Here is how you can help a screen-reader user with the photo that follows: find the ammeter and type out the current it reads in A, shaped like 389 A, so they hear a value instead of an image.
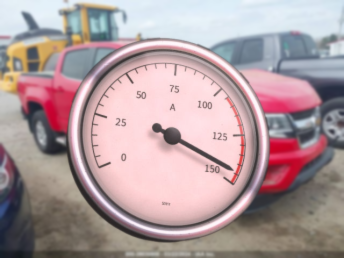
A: 145 A
